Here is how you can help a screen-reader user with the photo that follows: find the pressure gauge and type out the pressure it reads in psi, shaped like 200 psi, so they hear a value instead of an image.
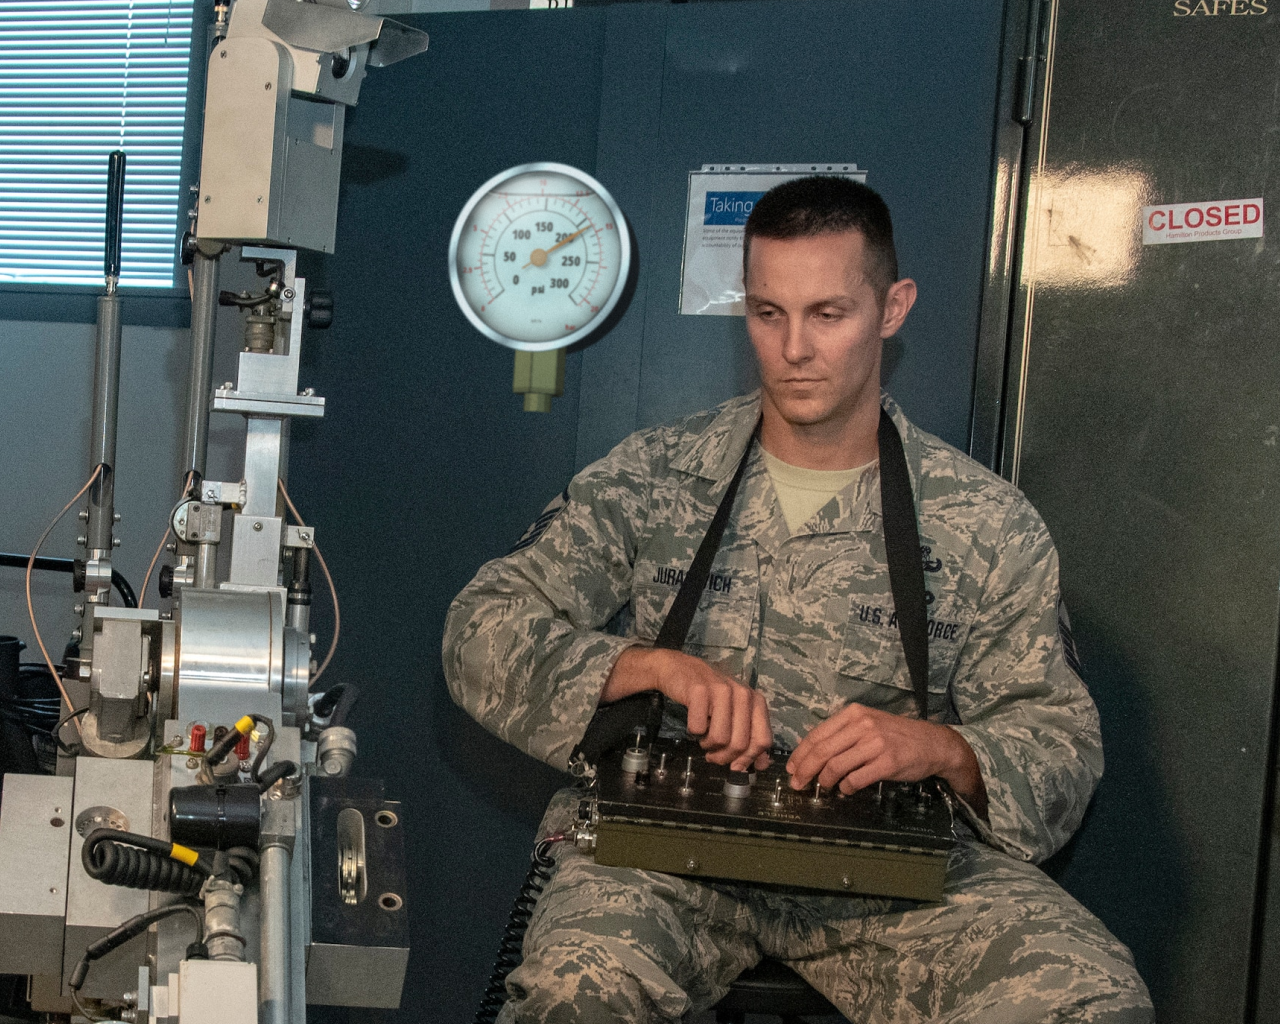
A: 210 psi
